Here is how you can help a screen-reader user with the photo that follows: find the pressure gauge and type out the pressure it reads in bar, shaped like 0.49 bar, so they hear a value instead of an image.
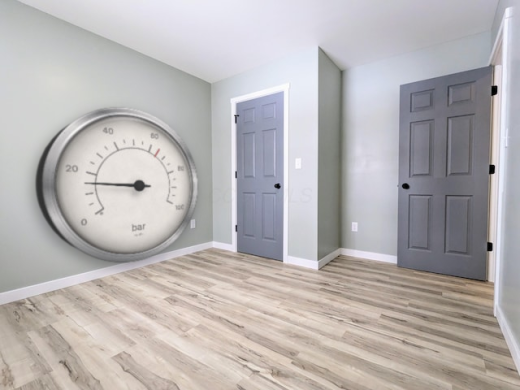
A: 15 bar
